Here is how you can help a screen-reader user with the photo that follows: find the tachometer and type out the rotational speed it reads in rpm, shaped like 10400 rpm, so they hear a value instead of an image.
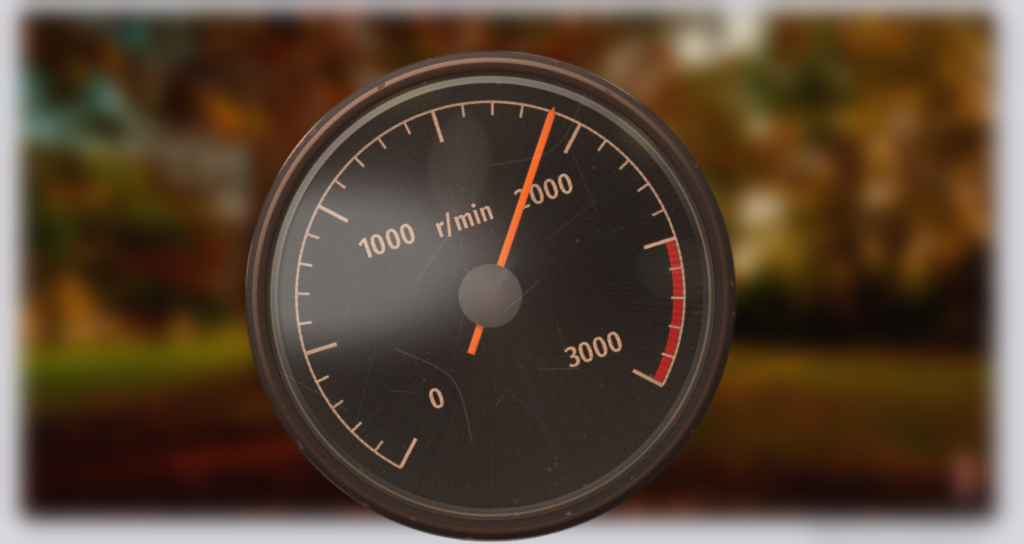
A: 1900 rpm
